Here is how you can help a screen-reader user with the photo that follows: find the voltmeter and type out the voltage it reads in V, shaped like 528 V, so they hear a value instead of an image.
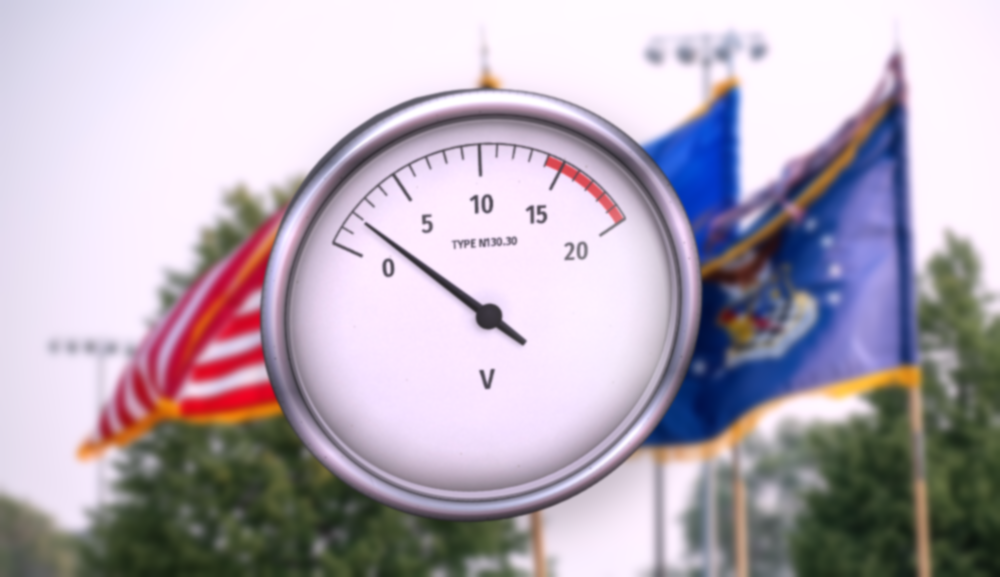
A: 2 V
